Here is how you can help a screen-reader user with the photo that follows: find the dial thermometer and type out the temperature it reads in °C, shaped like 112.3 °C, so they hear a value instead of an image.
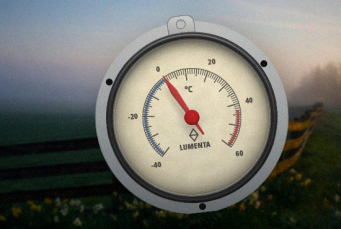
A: 0 °C
